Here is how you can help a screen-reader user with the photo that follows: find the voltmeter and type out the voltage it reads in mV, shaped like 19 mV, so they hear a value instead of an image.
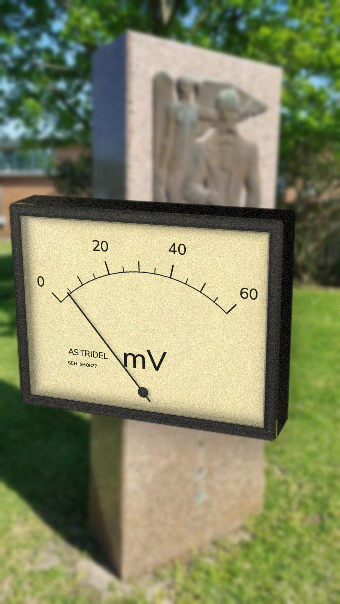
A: 5 mV
